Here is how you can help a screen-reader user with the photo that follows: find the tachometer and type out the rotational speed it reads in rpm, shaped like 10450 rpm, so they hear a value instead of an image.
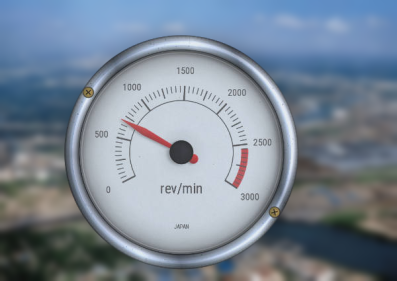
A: 700 rpm
